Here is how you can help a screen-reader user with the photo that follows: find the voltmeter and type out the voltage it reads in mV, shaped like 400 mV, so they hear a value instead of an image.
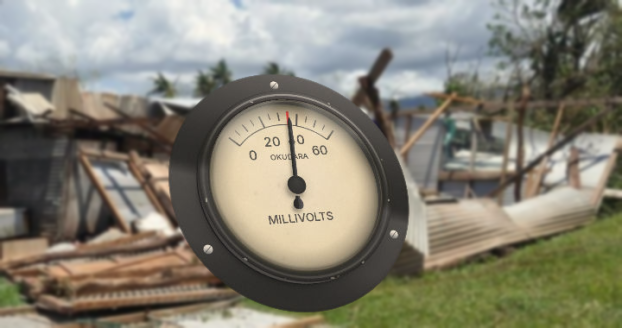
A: 35 mV
